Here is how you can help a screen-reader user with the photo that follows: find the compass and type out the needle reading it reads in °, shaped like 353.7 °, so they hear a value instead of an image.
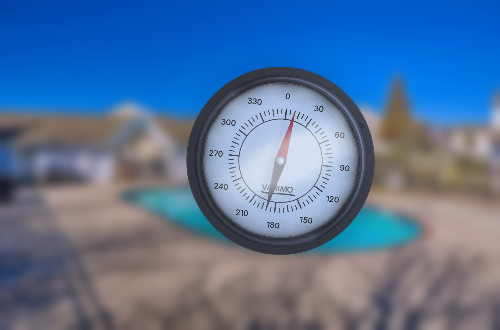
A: 10 °
